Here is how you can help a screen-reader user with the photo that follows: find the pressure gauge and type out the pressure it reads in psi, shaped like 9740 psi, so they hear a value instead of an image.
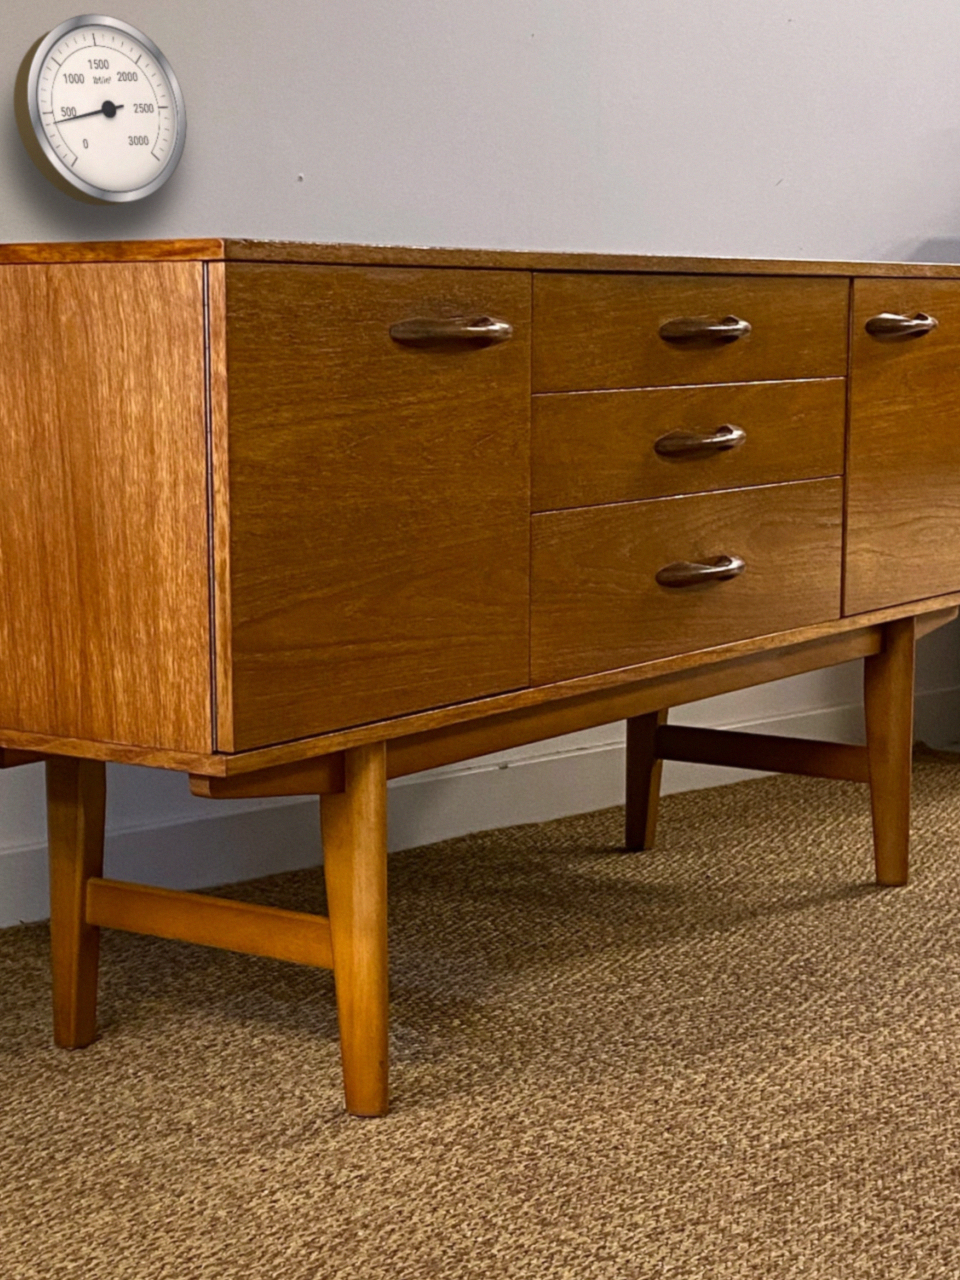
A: 400 psi
